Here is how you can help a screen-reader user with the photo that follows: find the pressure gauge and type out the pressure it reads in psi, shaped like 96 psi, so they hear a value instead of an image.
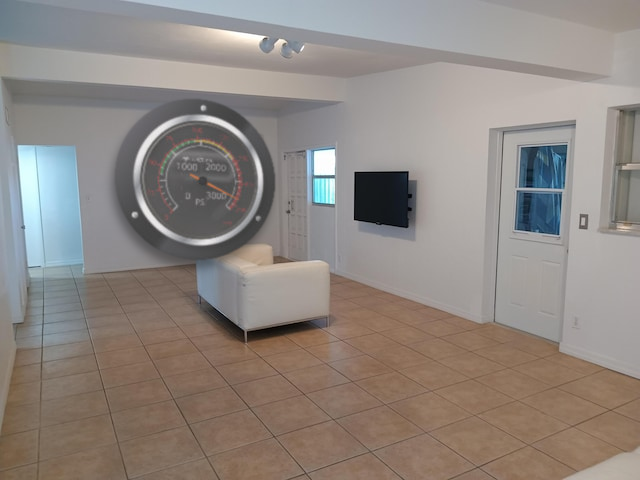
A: 2800 psi
